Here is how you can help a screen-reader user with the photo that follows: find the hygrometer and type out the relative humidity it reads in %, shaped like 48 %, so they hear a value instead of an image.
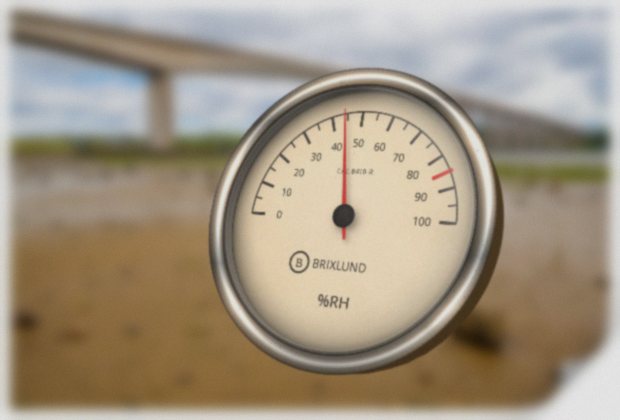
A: 45 %
